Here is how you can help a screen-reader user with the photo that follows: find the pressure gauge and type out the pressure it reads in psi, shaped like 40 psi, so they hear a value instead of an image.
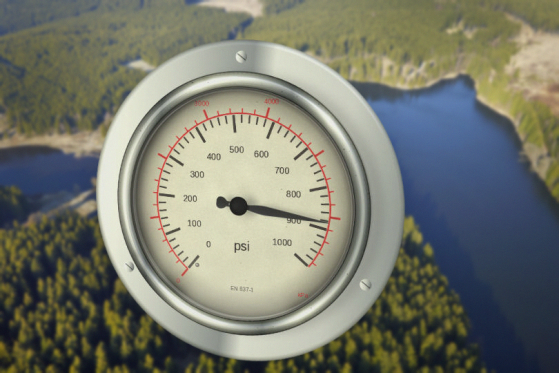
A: 880 psi
